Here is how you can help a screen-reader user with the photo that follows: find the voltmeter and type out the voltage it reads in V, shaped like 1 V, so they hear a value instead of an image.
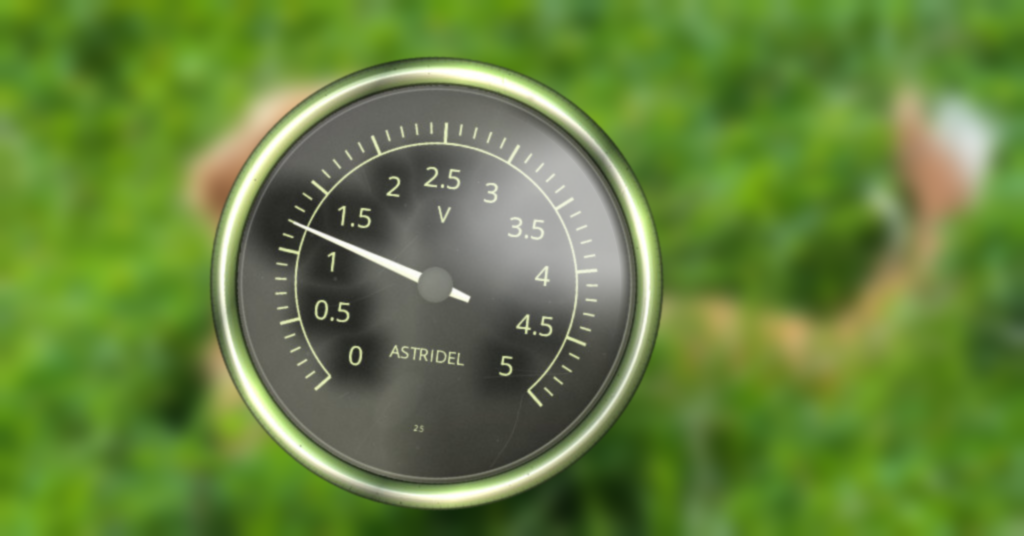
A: 1.2 V
